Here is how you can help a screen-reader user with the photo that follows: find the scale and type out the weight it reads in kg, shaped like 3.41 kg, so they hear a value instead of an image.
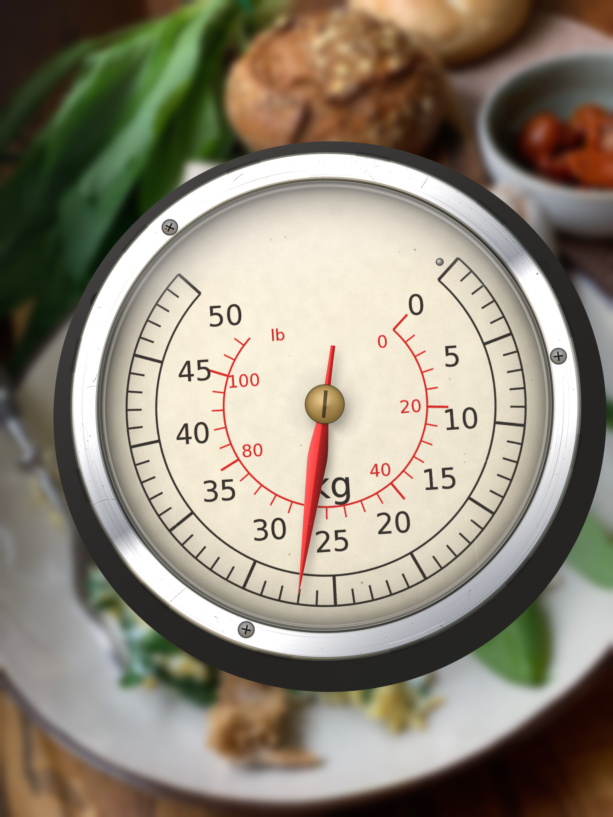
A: 27 kg
